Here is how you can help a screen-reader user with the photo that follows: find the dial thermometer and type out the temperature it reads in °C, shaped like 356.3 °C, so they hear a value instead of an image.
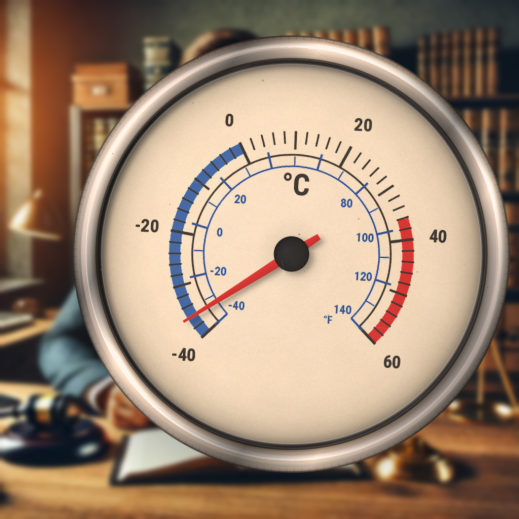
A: -36 °C
